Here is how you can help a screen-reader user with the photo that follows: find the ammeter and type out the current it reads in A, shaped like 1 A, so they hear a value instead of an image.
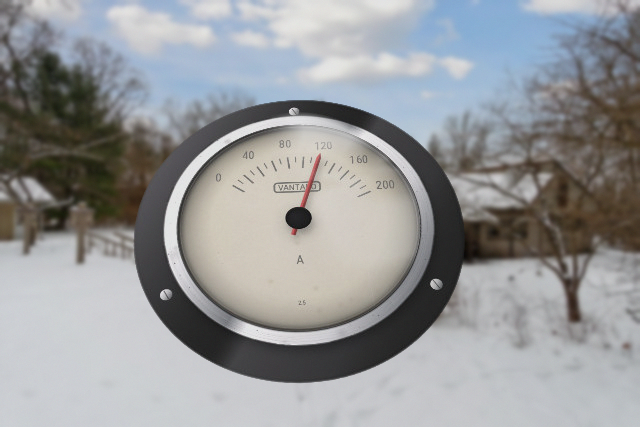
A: 120 A
